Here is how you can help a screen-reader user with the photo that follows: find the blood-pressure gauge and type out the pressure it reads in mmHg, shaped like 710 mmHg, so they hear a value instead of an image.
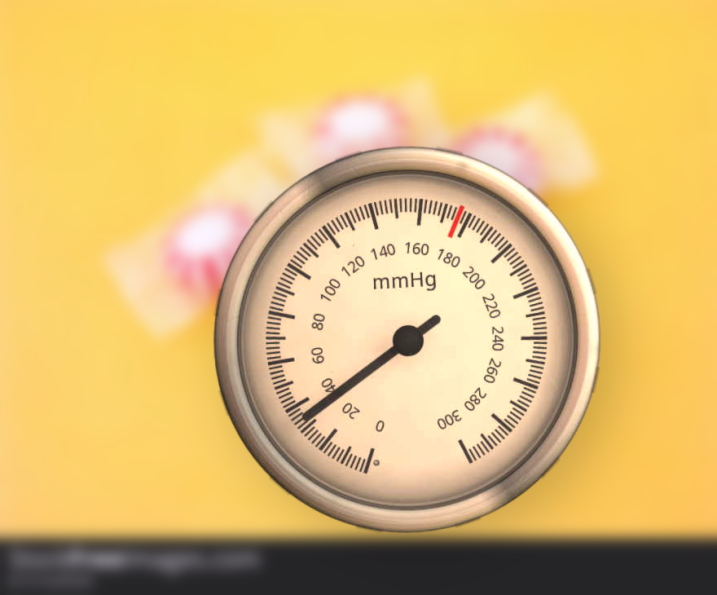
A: 34 mmHg
